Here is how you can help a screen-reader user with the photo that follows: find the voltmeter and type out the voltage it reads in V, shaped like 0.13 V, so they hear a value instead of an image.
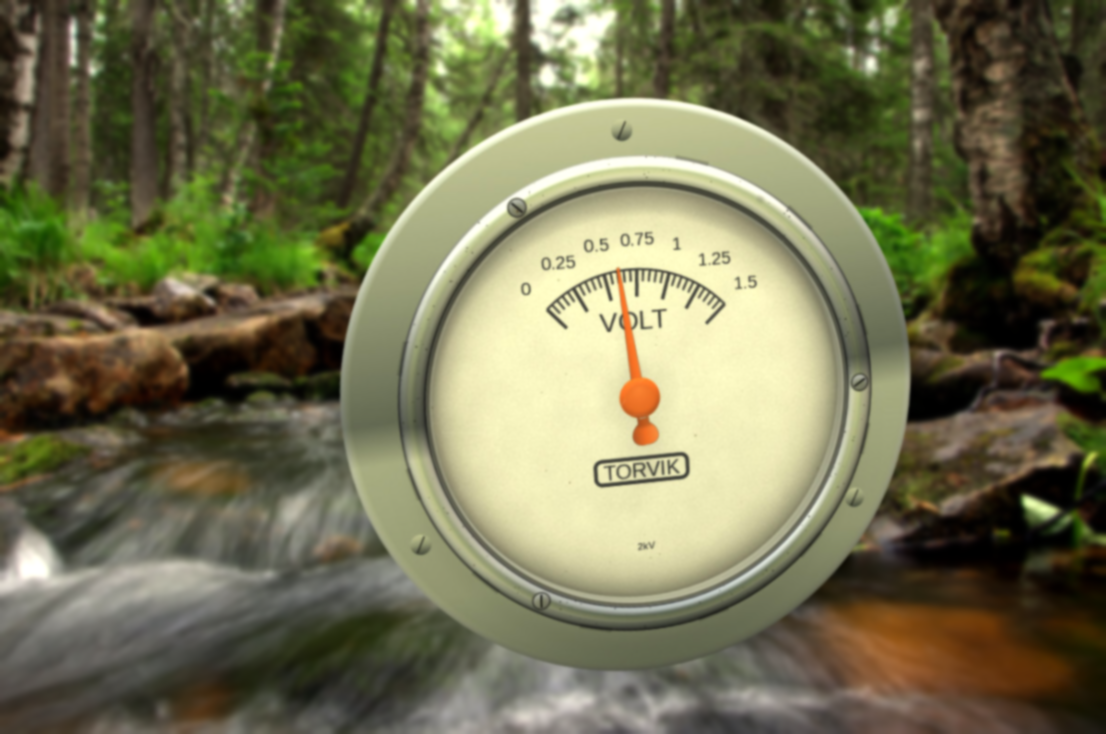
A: 0.6 V
